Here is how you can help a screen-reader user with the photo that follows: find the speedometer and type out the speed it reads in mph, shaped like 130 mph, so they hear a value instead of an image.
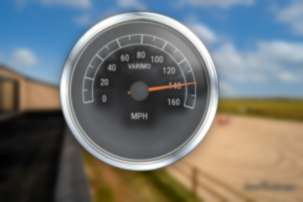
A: 140 mph
